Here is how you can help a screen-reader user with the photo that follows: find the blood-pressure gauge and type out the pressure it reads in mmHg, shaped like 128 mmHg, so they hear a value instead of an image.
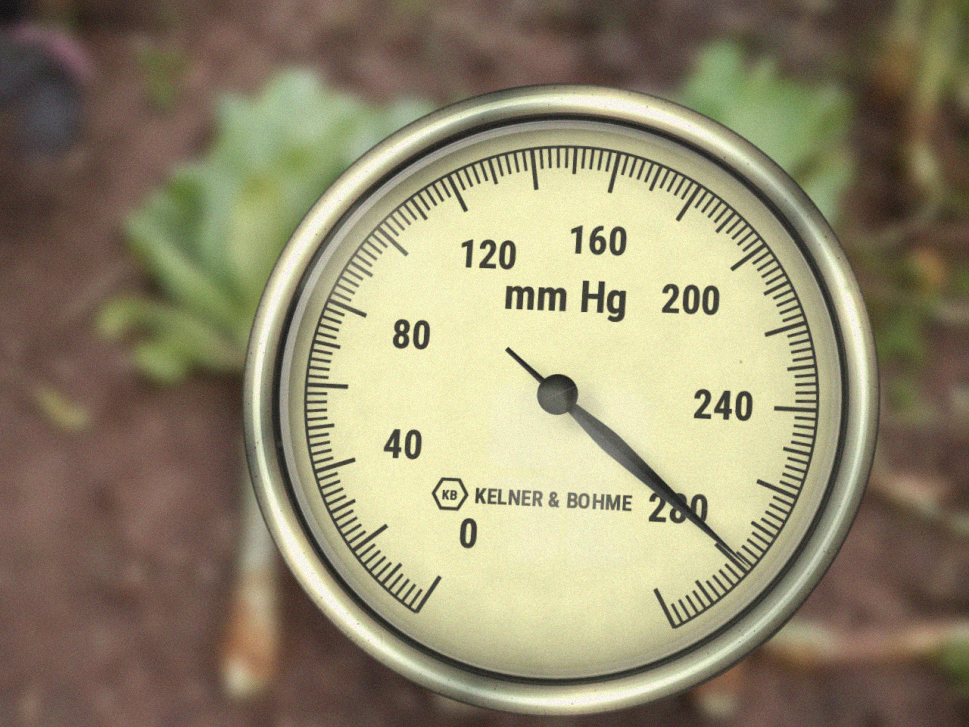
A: 279 mmHg
